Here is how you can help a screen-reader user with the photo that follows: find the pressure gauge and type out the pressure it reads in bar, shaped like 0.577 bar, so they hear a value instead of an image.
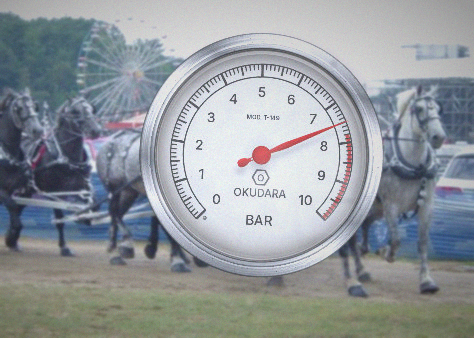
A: 7.5 bar
